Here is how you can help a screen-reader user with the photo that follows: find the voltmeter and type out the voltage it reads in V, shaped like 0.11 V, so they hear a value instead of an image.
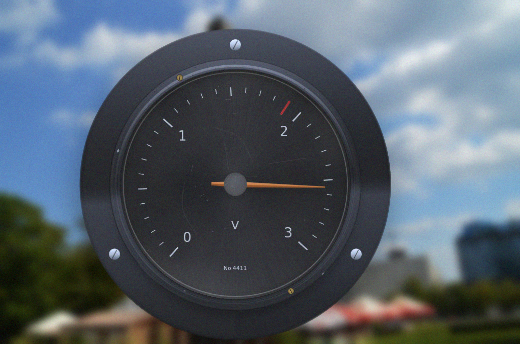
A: 2.55 V
